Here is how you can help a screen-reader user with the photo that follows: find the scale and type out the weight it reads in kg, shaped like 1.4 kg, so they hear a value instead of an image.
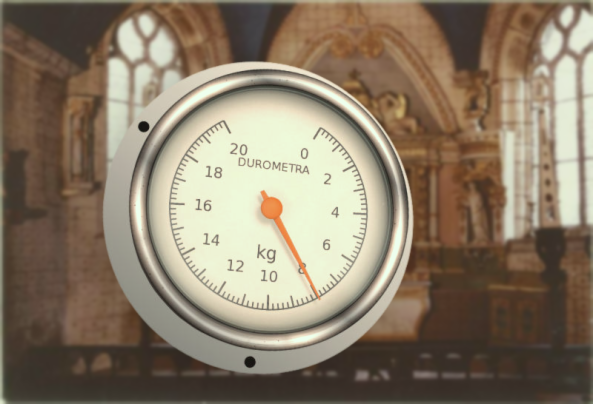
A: 8 kg
